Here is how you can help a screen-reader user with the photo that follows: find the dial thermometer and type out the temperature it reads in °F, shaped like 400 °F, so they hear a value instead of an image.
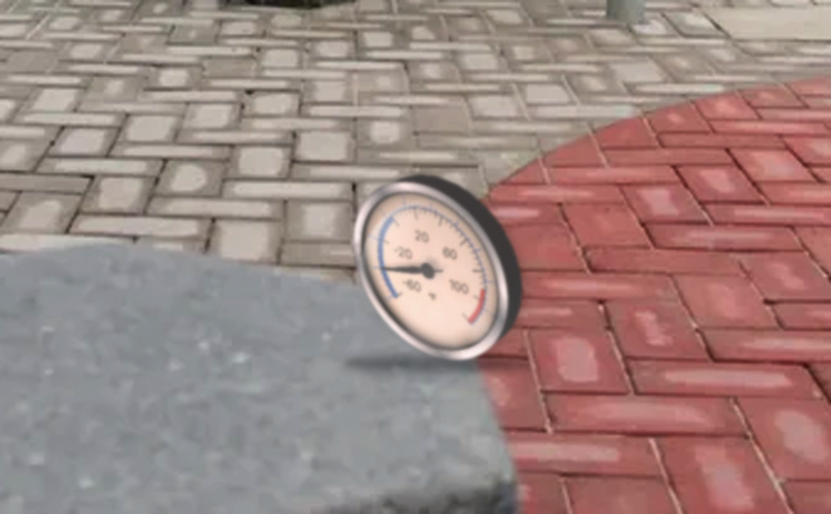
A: -40 °F
